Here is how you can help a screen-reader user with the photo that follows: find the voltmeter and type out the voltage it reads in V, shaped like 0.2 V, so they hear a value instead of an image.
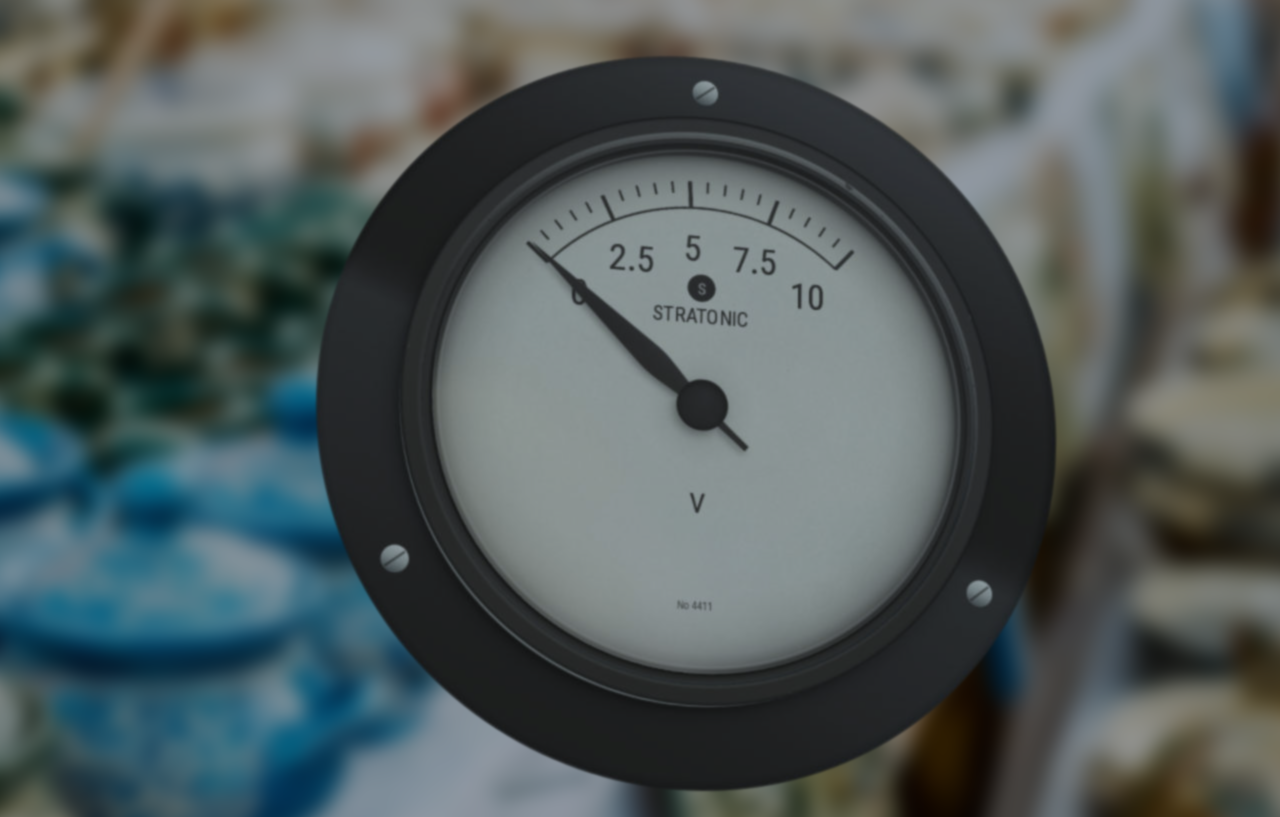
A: 0 V
